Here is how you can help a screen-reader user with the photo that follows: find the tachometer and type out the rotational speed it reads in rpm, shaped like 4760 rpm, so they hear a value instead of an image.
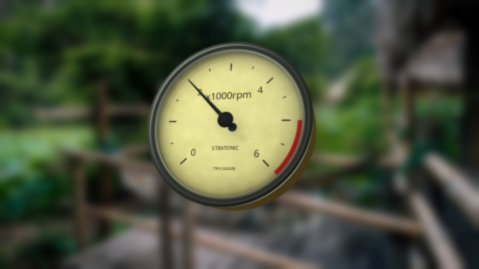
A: 2000 rpm
